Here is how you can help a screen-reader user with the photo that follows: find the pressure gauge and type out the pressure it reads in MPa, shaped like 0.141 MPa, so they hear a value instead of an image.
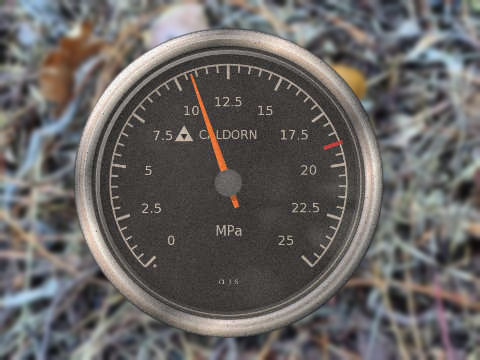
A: 10.75 MPa
